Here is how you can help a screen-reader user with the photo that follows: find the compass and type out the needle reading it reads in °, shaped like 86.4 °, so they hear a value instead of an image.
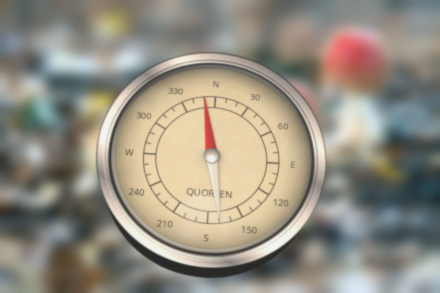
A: 350 °
